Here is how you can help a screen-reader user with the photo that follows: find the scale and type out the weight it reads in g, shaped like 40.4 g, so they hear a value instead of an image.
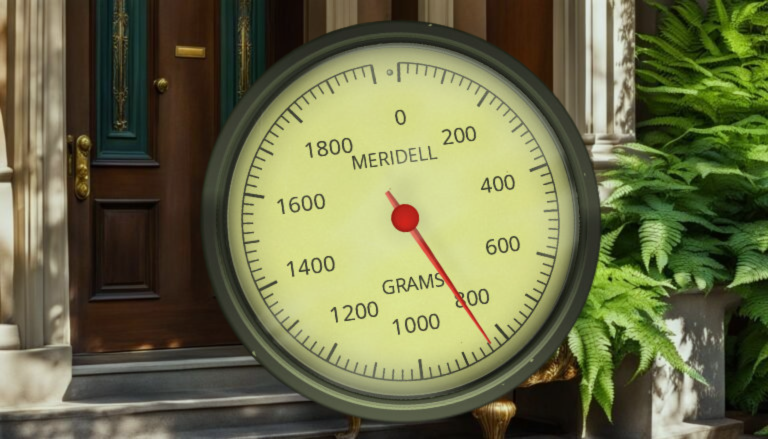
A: 840 g
